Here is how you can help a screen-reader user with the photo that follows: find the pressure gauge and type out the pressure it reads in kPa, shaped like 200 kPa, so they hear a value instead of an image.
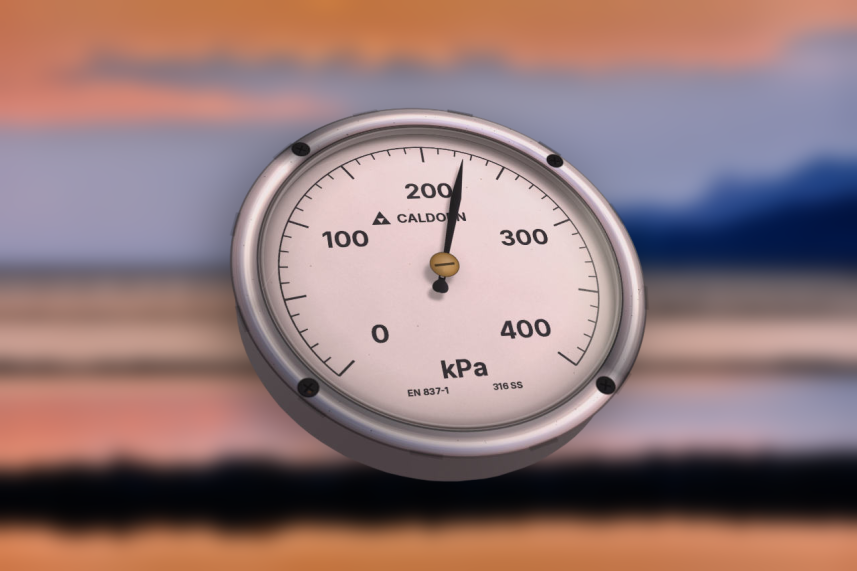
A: 225 kPa
